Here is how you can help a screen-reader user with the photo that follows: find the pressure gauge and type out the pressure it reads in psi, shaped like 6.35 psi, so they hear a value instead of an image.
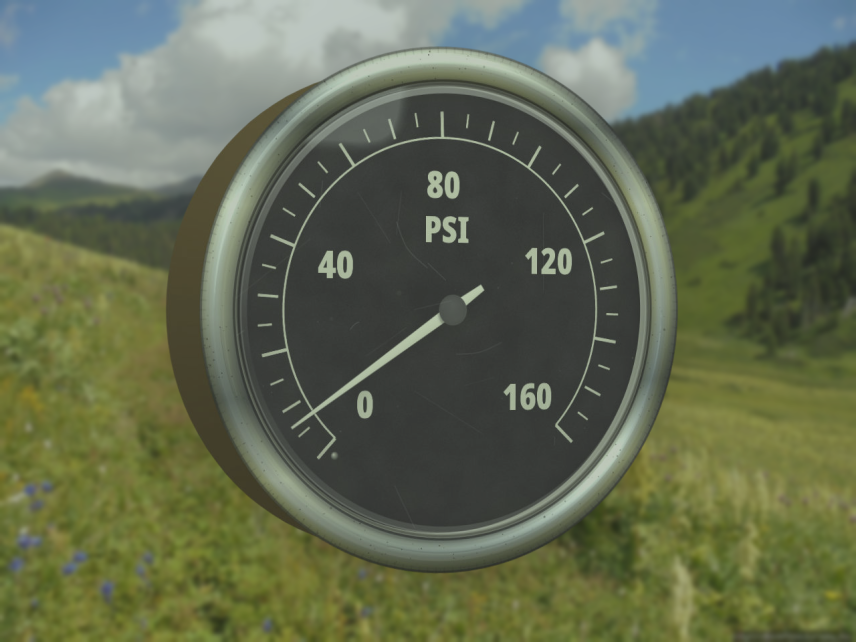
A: 7.5 psi
